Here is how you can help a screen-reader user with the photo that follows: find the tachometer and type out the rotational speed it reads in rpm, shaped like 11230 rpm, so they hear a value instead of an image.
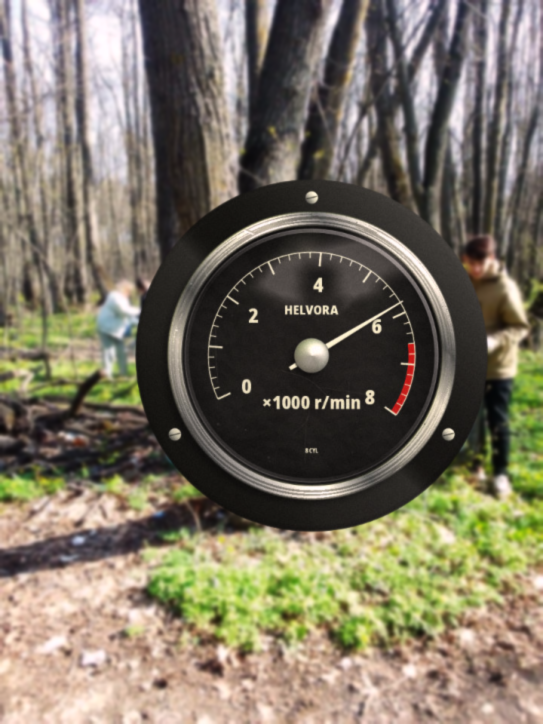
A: 5800 rpm
